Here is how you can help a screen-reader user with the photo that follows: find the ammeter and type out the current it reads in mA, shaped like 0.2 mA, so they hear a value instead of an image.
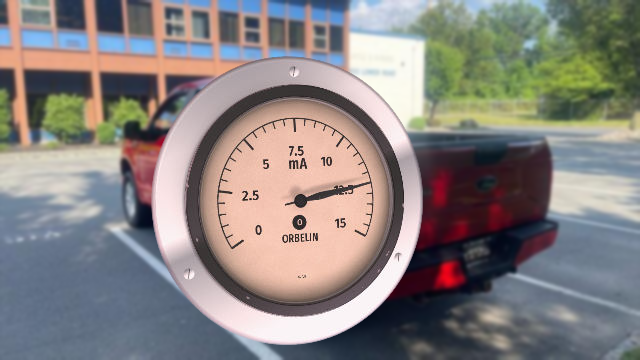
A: 12.5 mA
